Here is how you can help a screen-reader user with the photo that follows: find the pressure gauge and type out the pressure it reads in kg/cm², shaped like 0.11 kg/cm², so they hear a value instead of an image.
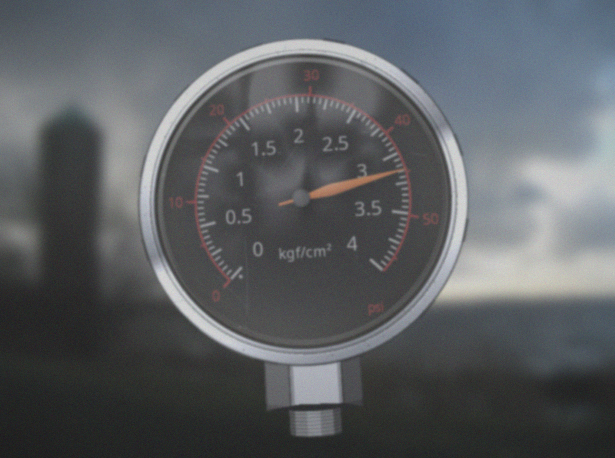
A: 3.15 kg/cm²
